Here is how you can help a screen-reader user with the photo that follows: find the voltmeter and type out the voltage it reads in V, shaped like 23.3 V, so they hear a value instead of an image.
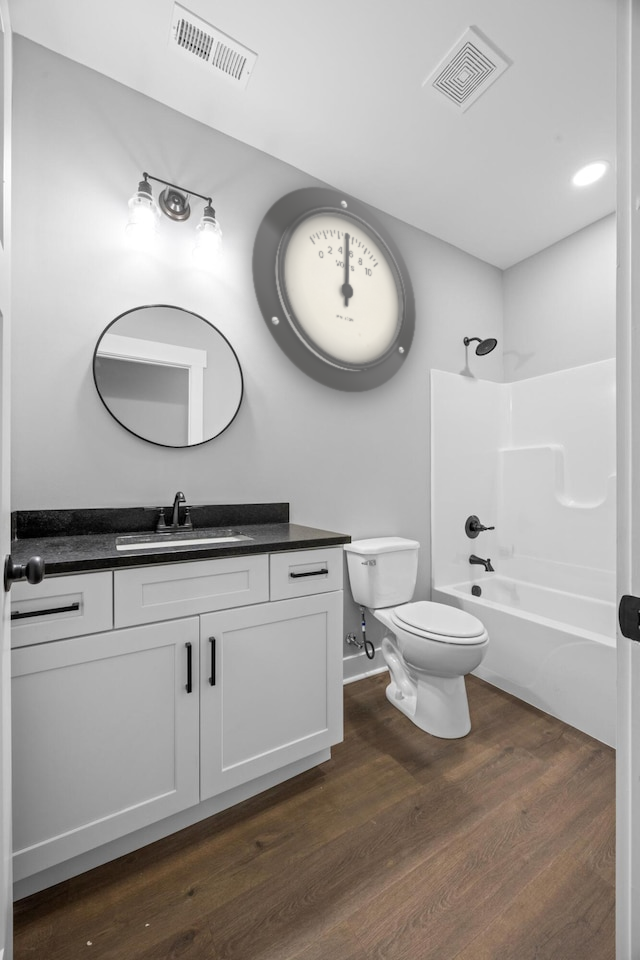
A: 5 V
